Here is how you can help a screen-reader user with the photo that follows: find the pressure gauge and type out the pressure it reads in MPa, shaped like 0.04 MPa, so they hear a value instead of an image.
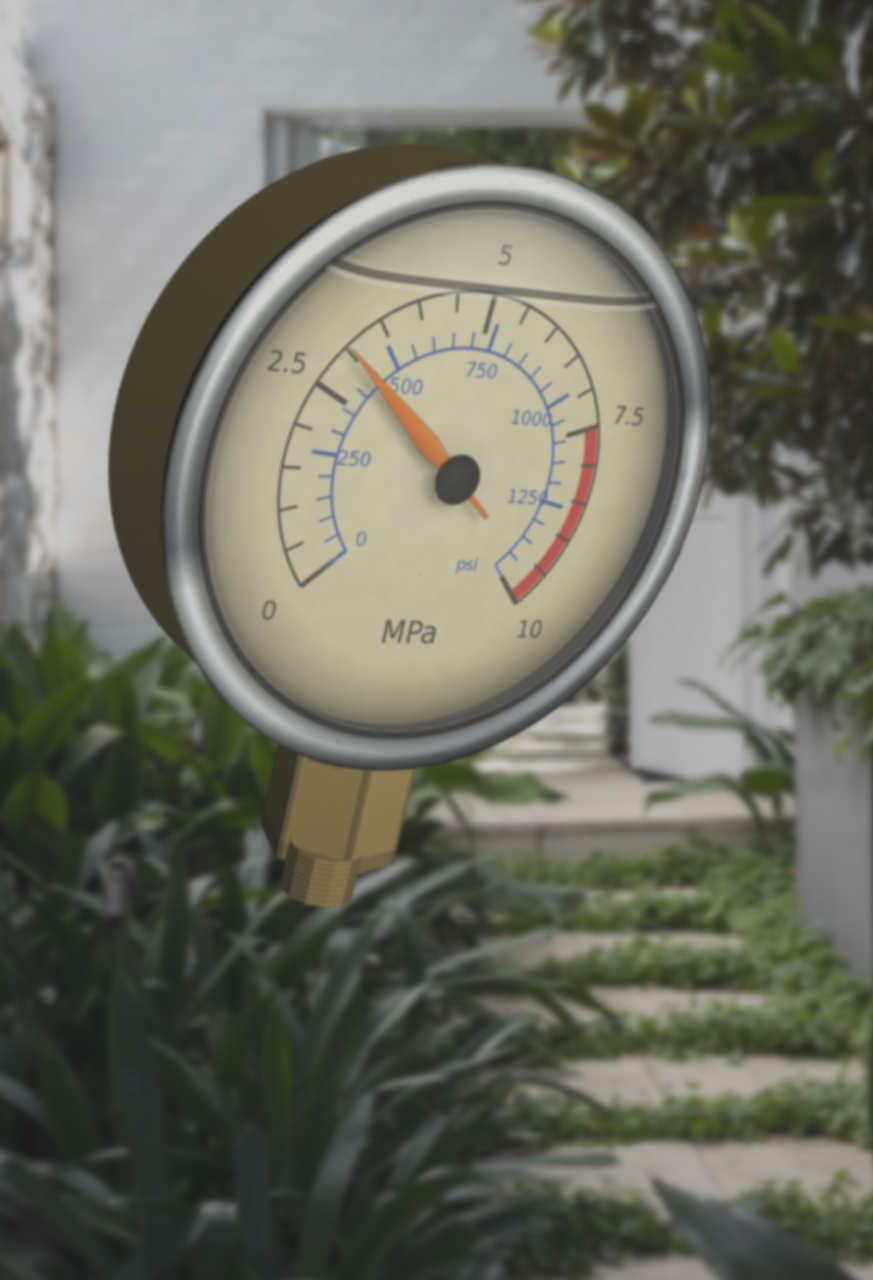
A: 3 MPa
